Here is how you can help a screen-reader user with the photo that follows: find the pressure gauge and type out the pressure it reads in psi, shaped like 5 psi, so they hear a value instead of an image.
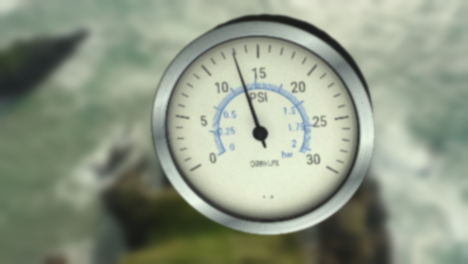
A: 13 psi
